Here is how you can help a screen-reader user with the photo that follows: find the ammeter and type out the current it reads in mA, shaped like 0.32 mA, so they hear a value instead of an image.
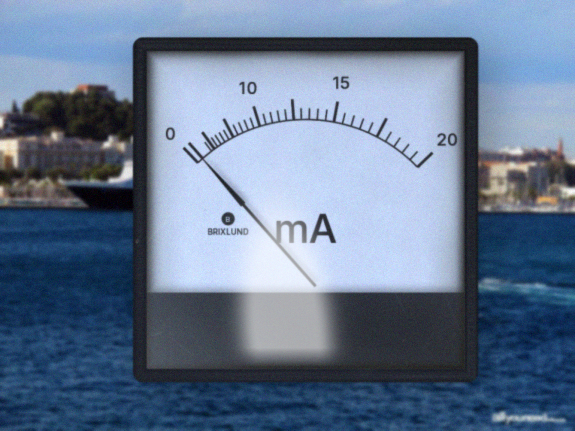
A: 2.5 mA
